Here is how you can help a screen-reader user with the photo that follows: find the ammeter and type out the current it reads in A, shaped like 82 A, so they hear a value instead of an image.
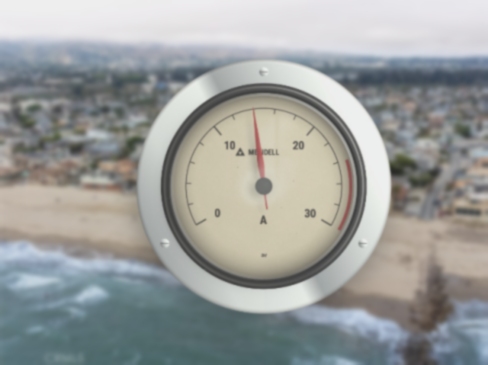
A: 14 A
